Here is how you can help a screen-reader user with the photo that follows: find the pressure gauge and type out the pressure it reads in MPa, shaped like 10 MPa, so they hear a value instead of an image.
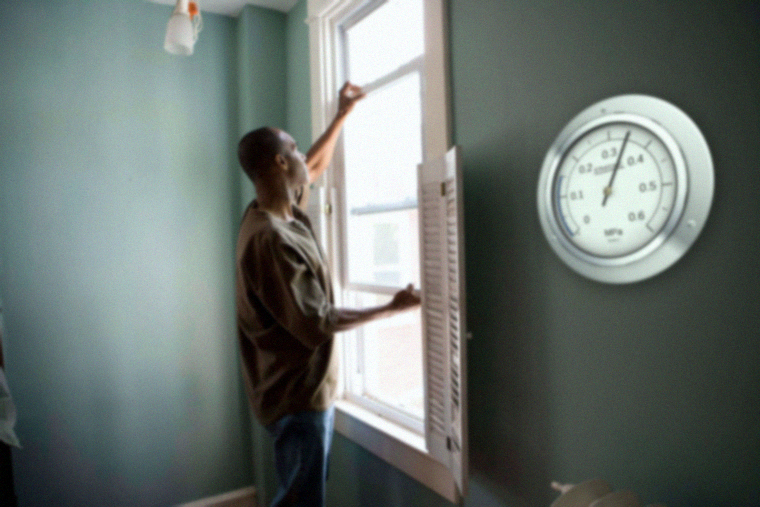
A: 0.35 MPa
